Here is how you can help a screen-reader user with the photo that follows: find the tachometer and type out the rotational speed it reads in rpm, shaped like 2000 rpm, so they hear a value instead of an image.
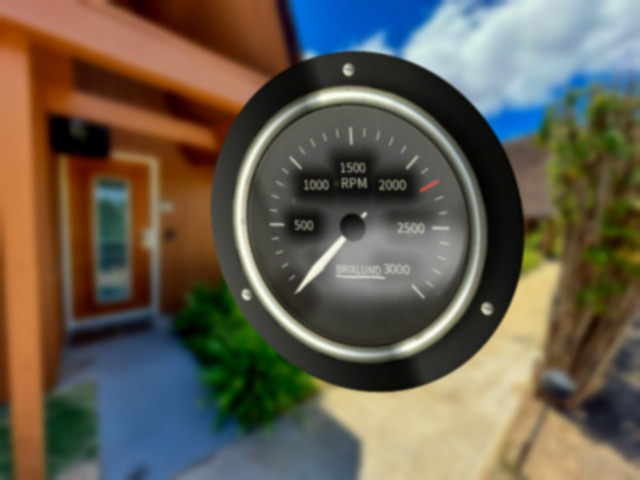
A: 0 rpm
